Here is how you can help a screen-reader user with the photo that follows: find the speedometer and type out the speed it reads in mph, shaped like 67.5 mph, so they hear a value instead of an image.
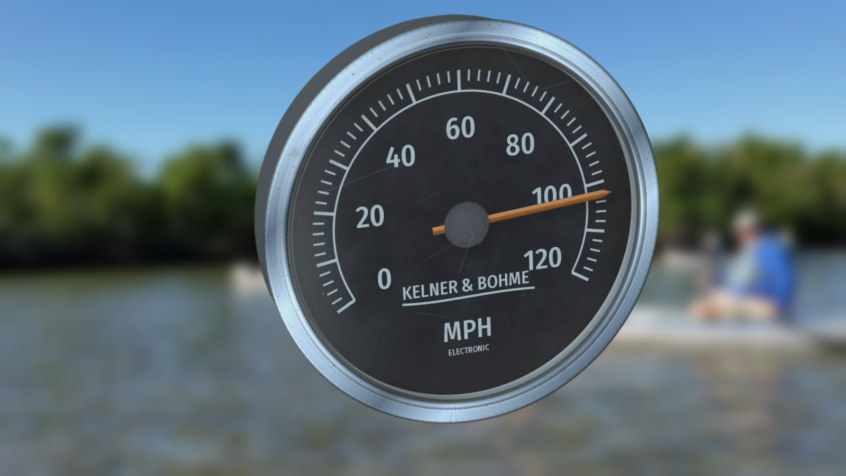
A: 102 mph
